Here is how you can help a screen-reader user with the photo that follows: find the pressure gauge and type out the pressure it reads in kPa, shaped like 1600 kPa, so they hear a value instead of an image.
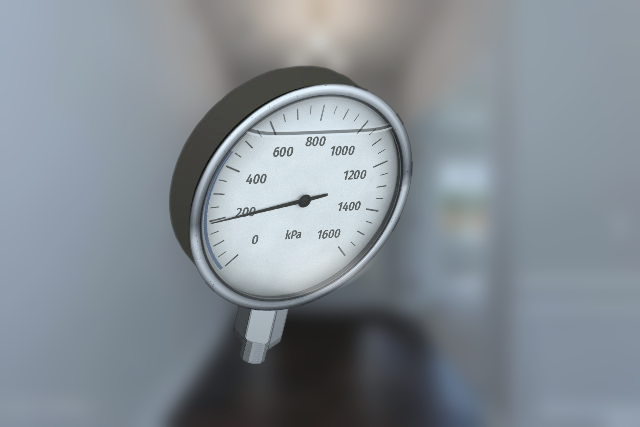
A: 200 kPa
